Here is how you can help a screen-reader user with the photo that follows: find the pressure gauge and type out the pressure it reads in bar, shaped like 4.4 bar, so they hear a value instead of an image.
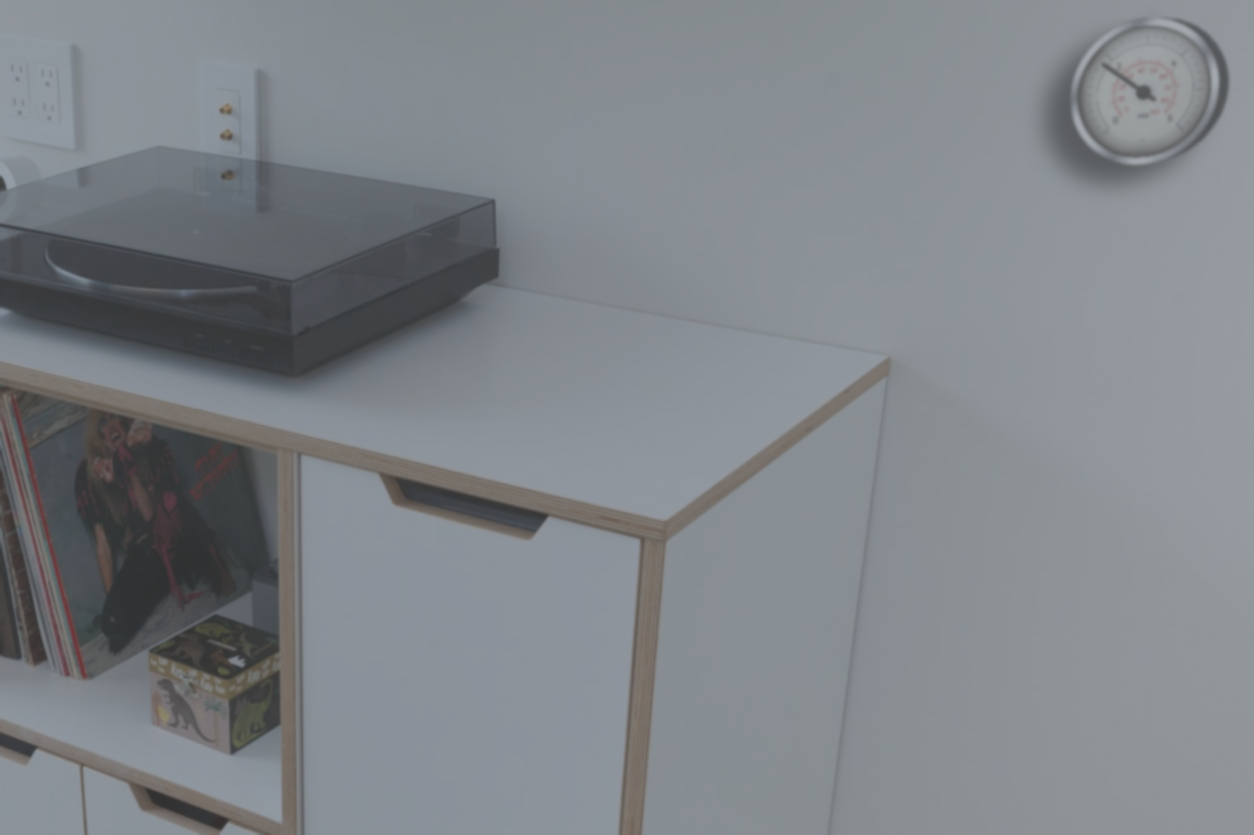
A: 1.8 bar
